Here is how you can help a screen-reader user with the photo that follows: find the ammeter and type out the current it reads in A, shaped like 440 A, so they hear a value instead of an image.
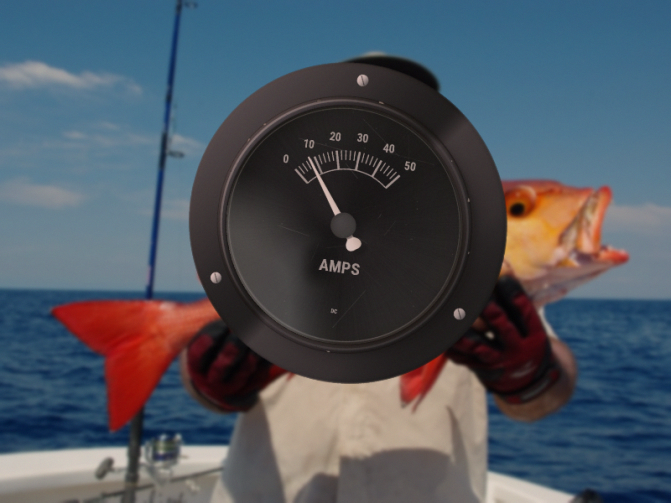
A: 8 A
